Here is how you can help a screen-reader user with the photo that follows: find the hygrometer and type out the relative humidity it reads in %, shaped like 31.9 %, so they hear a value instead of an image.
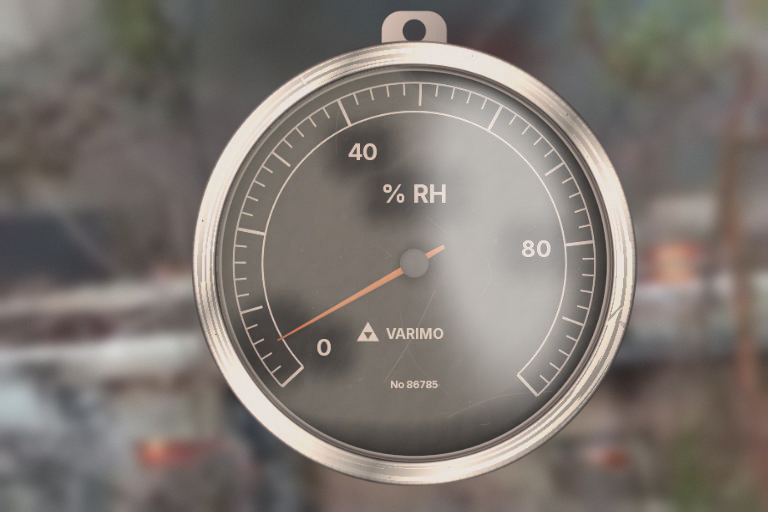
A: 5 %
